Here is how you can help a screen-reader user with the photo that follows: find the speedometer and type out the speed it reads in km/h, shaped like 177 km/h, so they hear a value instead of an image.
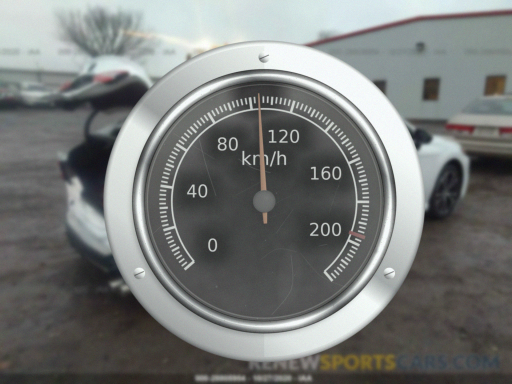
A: 104 km/h
